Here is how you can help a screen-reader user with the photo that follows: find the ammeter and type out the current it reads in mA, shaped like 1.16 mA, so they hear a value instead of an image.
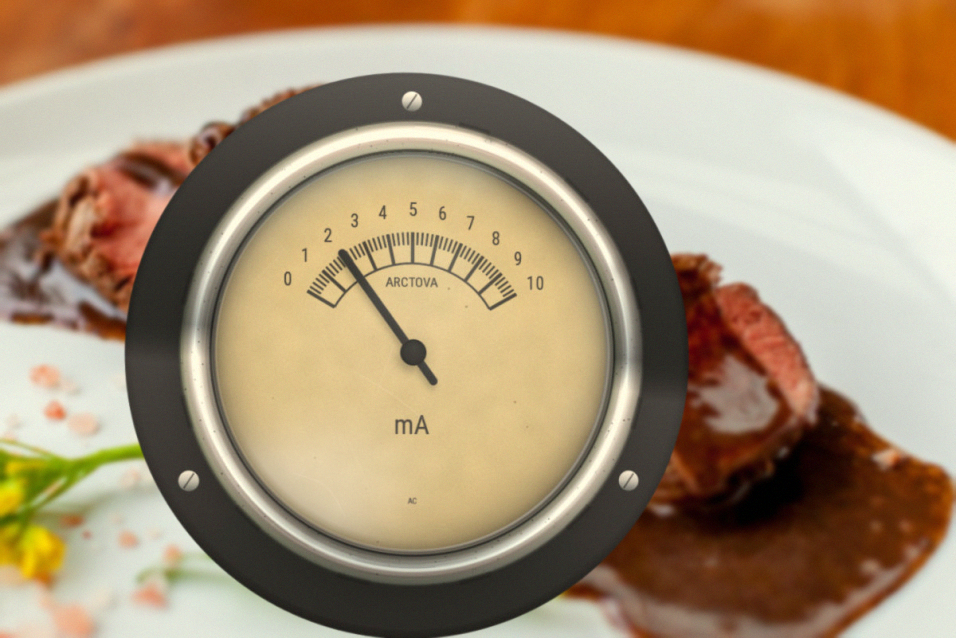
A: 2 mA
